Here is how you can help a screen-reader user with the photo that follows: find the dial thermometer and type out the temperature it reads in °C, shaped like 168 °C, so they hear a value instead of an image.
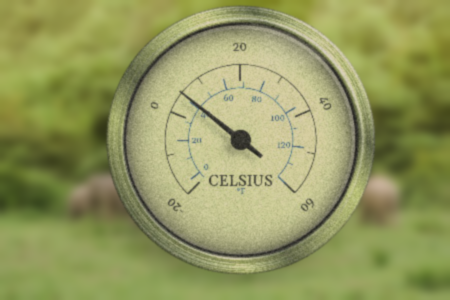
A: 5 °C
